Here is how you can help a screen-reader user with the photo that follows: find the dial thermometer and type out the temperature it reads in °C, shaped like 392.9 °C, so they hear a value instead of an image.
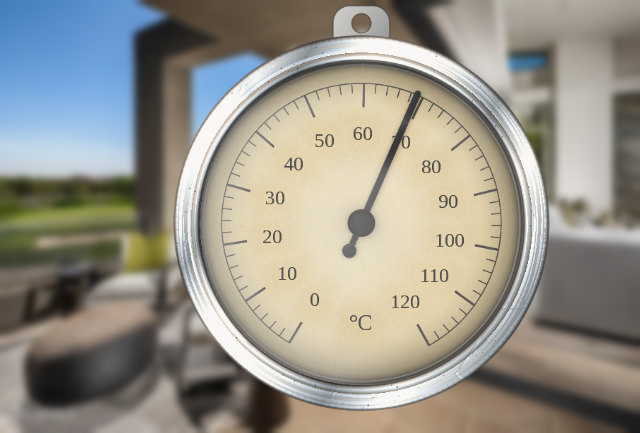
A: 69 °C
